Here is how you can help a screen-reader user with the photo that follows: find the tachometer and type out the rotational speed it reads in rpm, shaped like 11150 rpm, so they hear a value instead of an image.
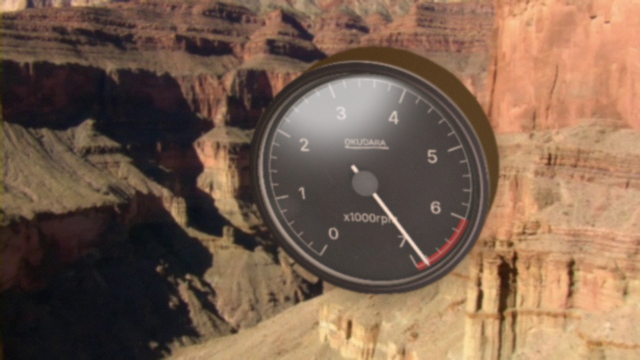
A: 6800 rpm
